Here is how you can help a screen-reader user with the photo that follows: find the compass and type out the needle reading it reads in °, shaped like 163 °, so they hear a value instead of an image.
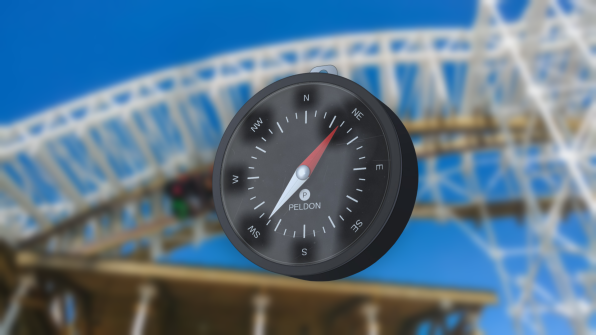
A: 40 °
